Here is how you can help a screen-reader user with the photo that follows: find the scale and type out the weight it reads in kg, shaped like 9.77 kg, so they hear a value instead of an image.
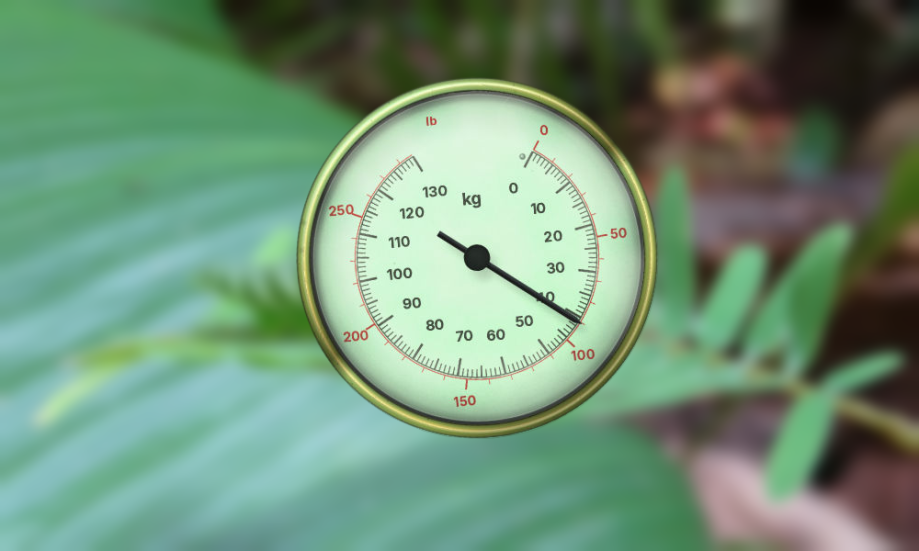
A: 41 kg
